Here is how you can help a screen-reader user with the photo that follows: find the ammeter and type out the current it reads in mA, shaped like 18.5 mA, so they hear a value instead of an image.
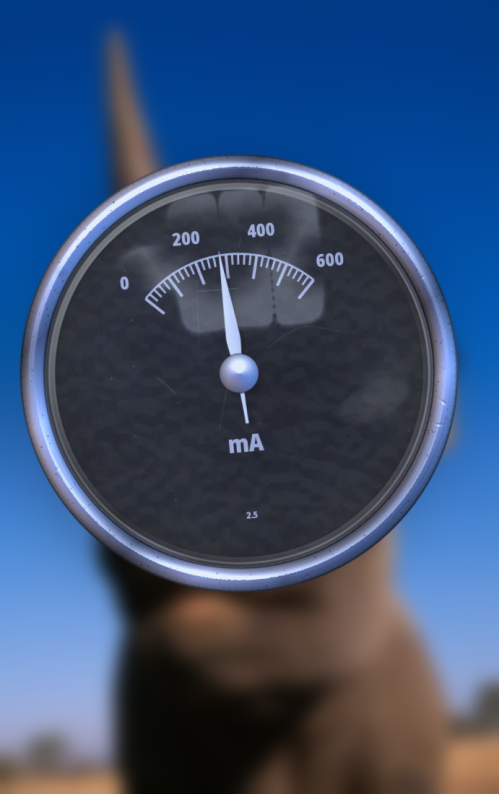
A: 280 mA
